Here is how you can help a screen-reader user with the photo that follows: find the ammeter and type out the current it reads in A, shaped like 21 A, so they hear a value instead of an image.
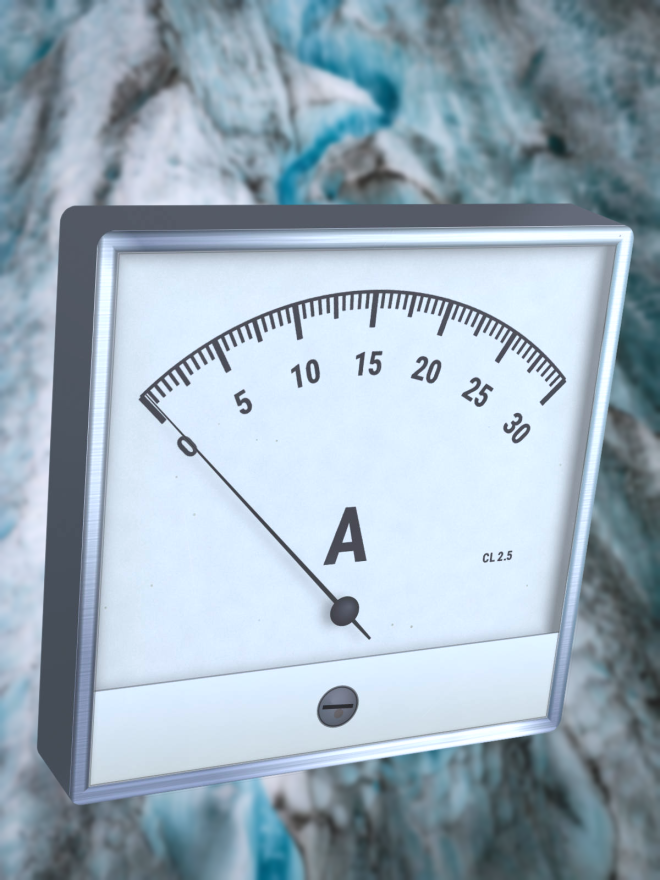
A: 0.25 A
